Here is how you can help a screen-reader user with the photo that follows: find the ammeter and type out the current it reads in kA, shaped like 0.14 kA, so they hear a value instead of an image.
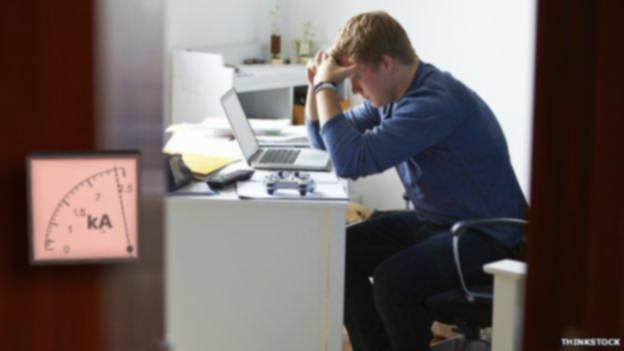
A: 2.4 kA
